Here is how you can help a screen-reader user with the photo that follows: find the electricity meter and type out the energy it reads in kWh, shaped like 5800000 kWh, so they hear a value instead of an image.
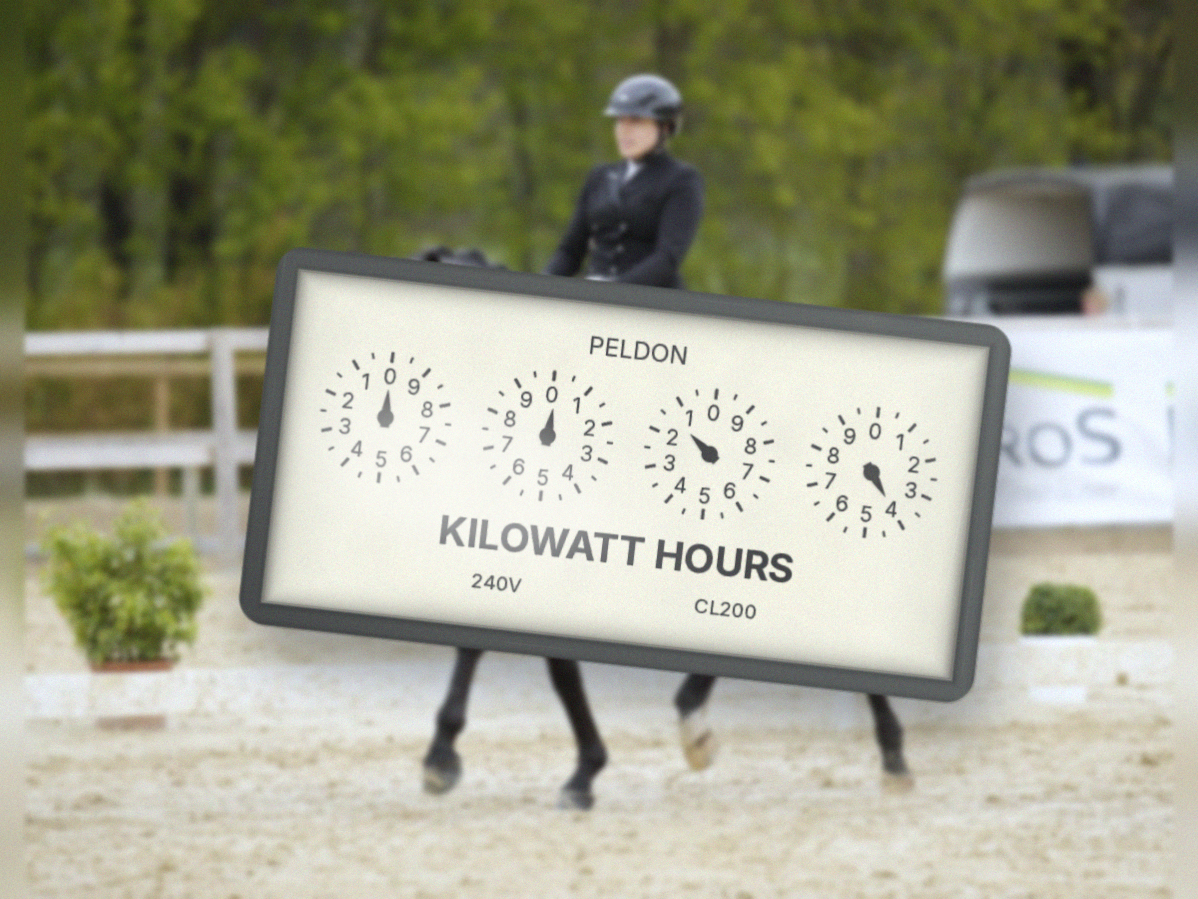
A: 14 kWh
